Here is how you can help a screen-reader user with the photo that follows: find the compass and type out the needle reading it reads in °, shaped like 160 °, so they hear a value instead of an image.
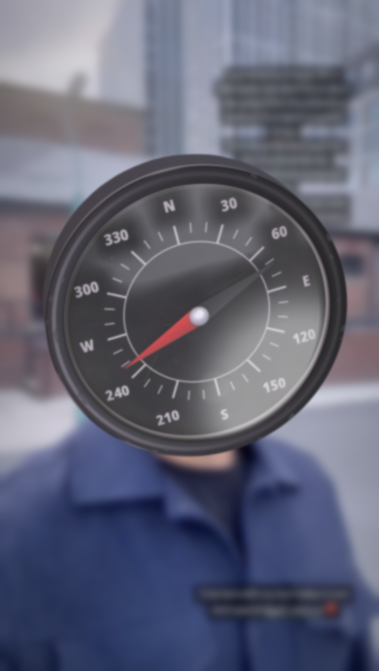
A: 250 °
